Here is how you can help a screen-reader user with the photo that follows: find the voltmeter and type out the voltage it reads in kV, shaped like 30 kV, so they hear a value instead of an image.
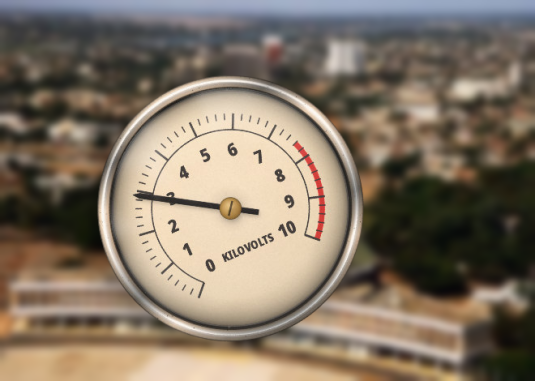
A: 2.9 kV
